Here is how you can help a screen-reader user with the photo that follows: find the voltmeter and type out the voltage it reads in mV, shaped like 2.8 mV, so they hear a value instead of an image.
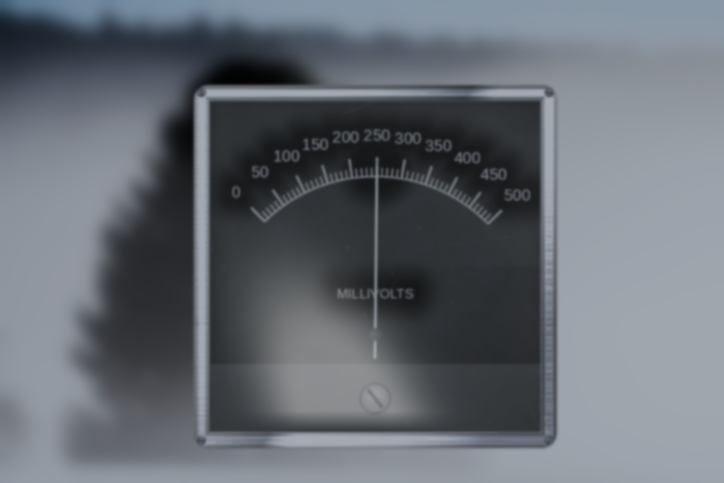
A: 250 mV
